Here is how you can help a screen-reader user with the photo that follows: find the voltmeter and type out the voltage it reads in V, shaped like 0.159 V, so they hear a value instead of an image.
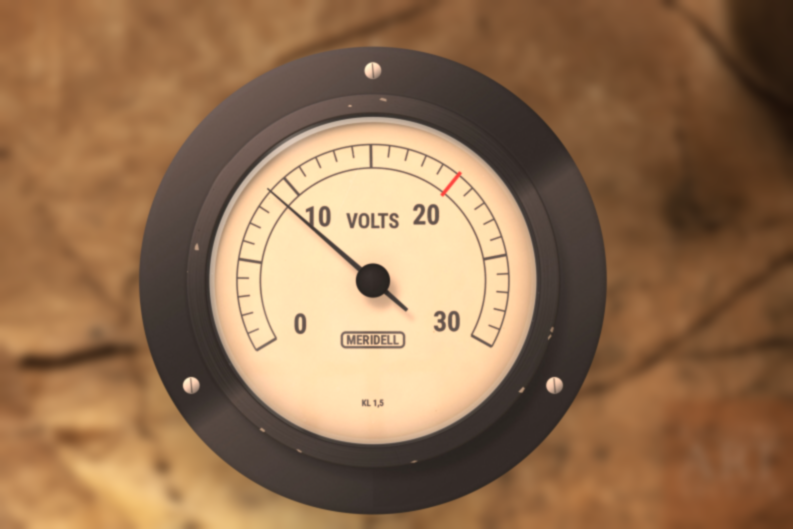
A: 9 V
